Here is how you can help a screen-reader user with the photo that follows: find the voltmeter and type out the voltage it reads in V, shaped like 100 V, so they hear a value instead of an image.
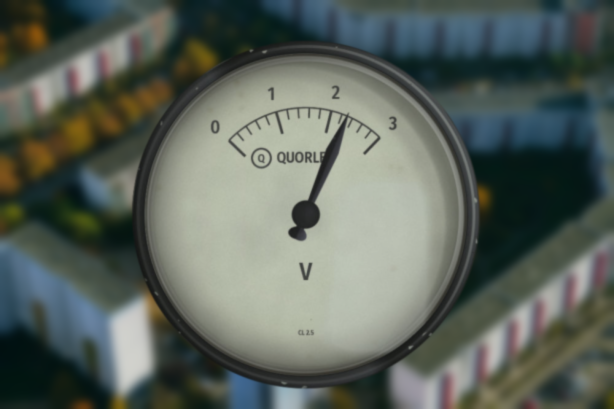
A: 2.3 V
